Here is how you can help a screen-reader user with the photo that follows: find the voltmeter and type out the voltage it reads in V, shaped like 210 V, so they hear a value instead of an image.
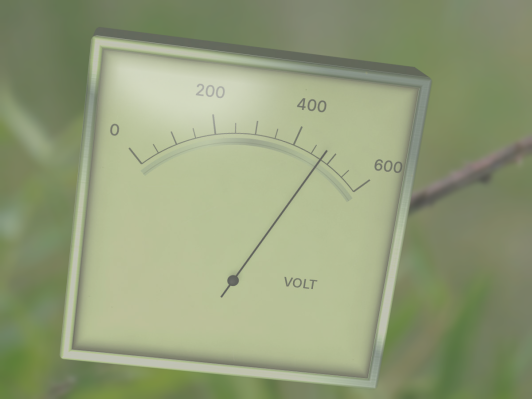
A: 475 V
